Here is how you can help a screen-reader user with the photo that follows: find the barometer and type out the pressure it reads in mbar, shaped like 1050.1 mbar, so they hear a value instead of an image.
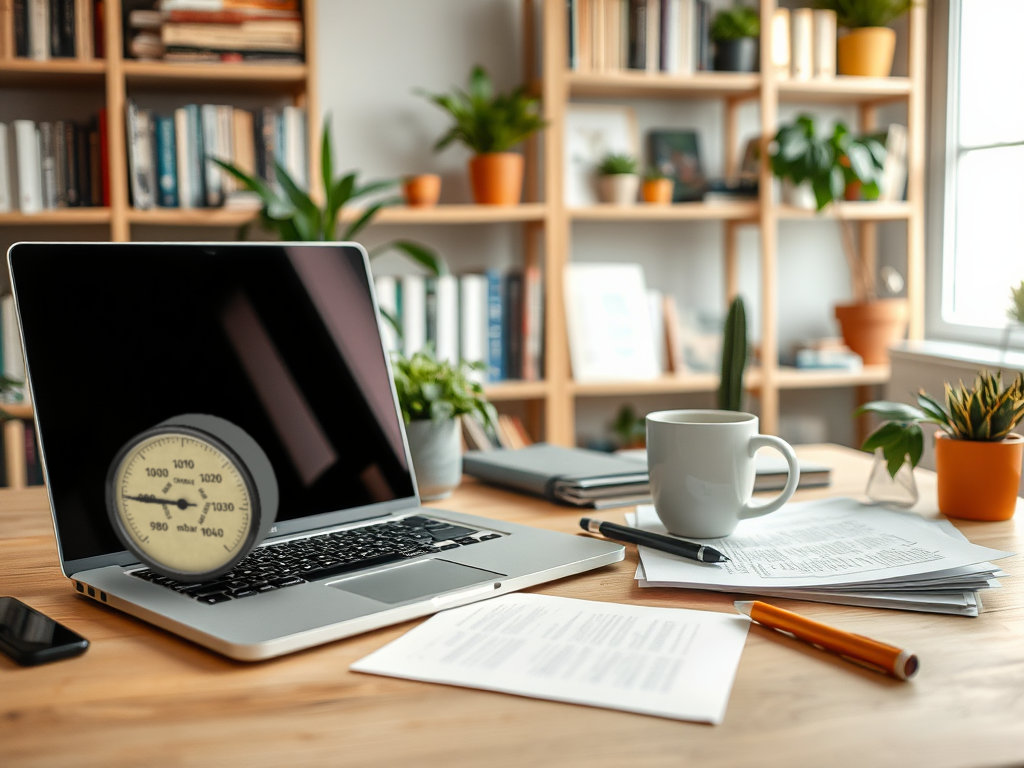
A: 990 mbar
